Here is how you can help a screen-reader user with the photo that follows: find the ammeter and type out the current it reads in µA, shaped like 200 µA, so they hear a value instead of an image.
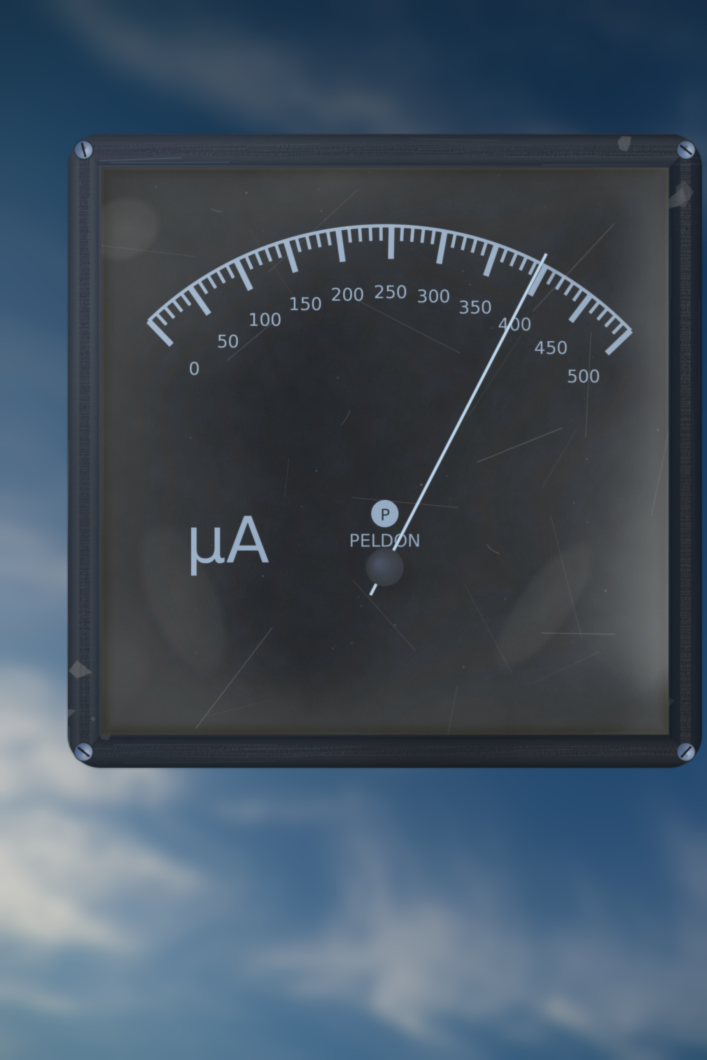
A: 395 µA
